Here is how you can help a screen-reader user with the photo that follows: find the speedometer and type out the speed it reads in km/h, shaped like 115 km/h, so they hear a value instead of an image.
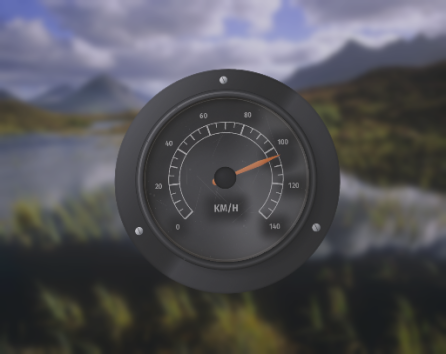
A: 105 km/h
